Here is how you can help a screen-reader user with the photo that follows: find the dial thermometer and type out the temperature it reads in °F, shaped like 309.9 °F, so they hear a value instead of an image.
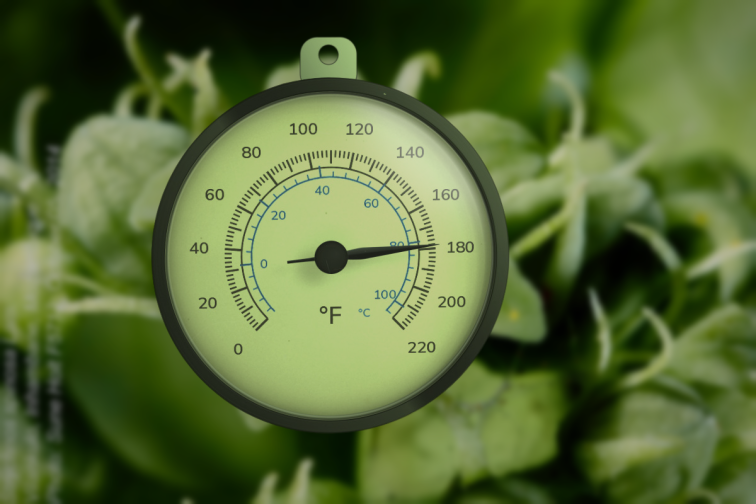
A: 178 °F
